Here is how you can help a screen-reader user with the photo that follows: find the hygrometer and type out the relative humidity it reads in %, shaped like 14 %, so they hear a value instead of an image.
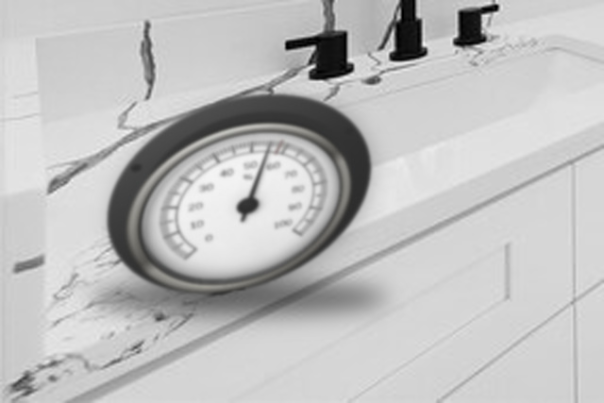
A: 55 %
